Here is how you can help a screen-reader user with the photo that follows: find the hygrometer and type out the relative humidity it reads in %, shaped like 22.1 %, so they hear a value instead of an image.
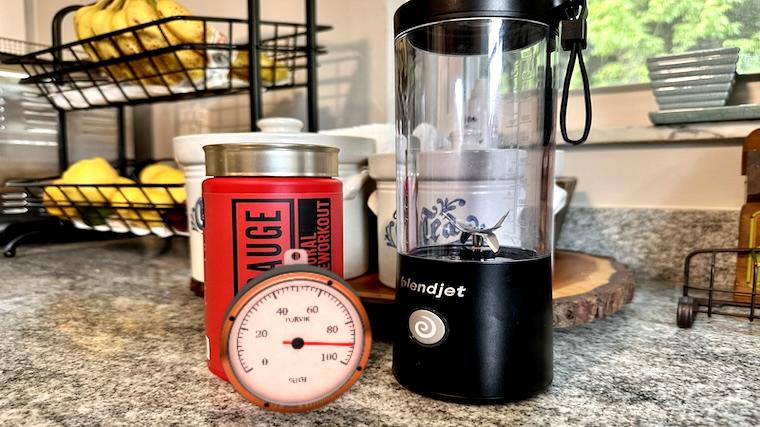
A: 90 %
